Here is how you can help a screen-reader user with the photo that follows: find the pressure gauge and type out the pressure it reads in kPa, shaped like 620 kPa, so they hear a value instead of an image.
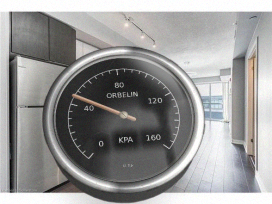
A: 45 kPa
